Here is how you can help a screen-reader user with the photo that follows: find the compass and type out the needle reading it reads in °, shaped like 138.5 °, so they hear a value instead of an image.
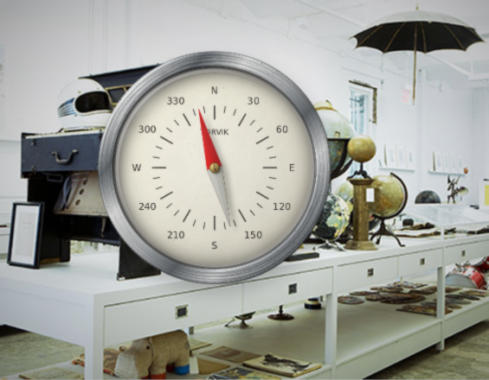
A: 345 °
